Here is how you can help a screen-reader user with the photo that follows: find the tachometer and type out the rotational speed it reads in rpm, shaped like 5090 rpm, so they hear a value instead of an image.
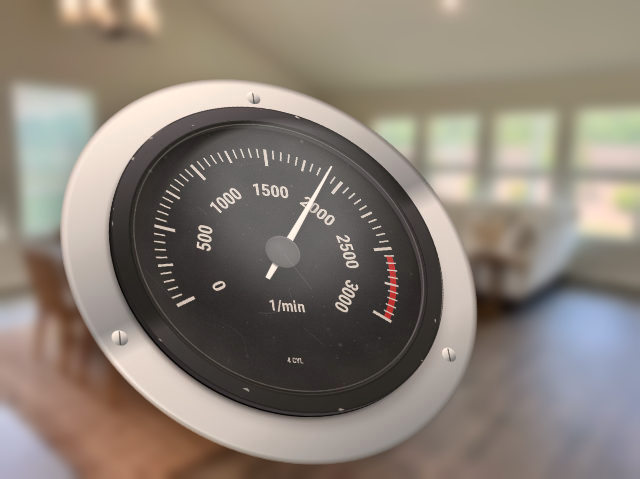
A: 1900 rpm
